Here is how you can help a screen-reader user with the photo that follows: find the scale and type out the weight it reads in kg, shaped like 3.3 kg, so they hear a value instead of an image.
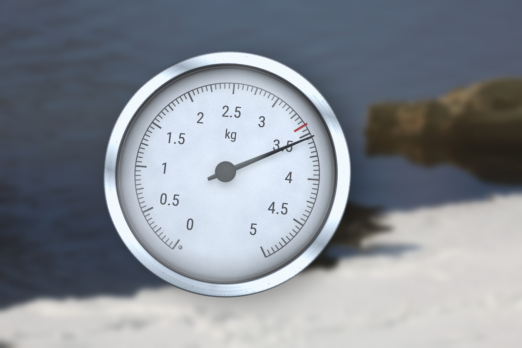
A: 3.55 kg
